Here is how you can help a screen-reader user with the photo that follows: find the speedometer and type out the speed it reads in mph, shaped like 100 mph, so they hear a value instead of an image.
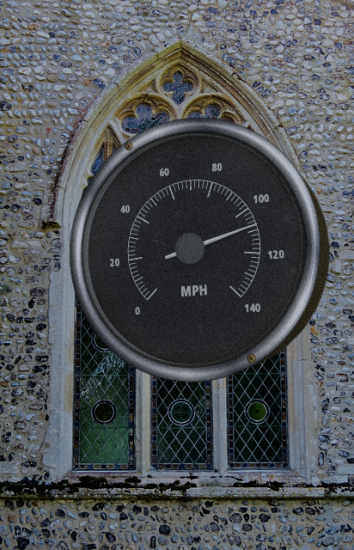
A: 108 mph
